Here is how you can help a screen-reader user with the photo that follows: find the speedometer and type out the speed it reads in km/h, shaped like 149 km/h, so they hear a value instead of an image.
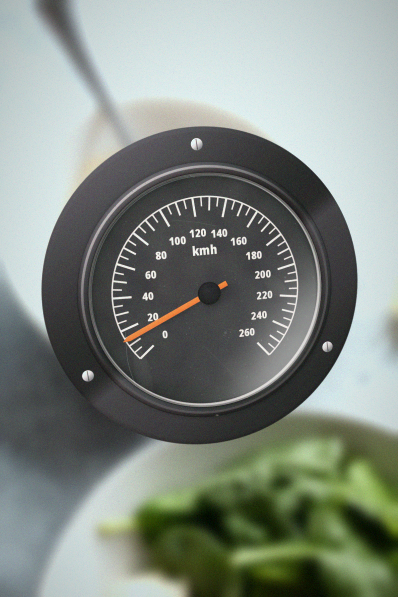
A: 15 km/h
